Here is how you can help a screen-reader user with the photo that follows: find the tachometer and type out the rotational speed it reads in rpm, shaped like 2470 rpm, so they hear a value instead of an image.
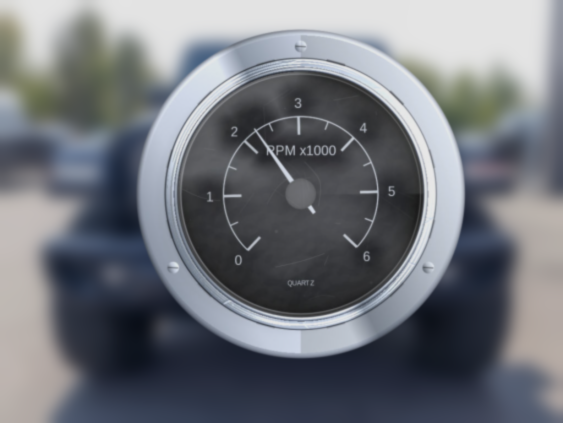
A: 2250 rpm
